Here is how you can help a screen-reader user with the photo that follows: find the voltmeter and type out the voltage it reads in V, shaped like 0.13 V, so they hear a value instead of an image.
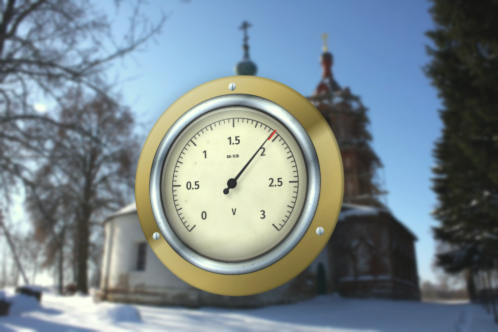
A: 1.95 V
